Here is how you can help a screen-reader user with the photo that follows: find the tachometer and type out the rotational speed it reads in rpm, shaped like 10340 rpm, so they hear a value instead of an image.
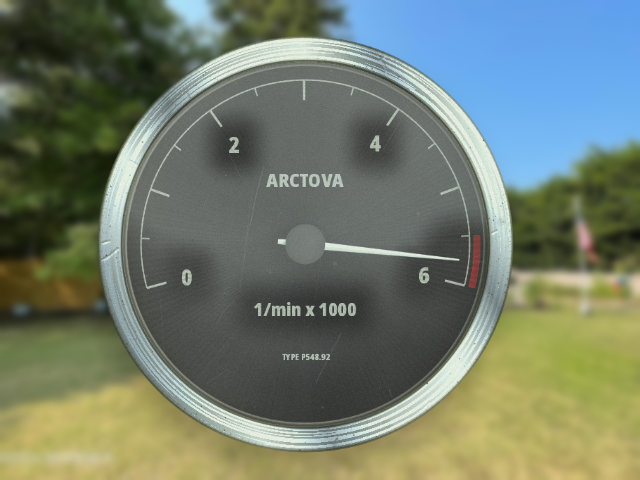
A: 5750 rpm
